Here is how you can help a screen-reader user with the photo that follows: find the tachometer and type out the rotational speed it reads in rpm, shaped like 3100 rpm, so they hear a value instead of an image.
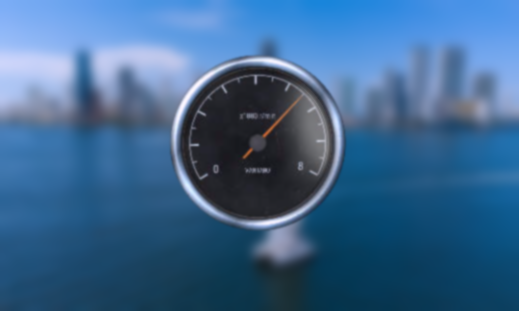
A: 5500 rpm
